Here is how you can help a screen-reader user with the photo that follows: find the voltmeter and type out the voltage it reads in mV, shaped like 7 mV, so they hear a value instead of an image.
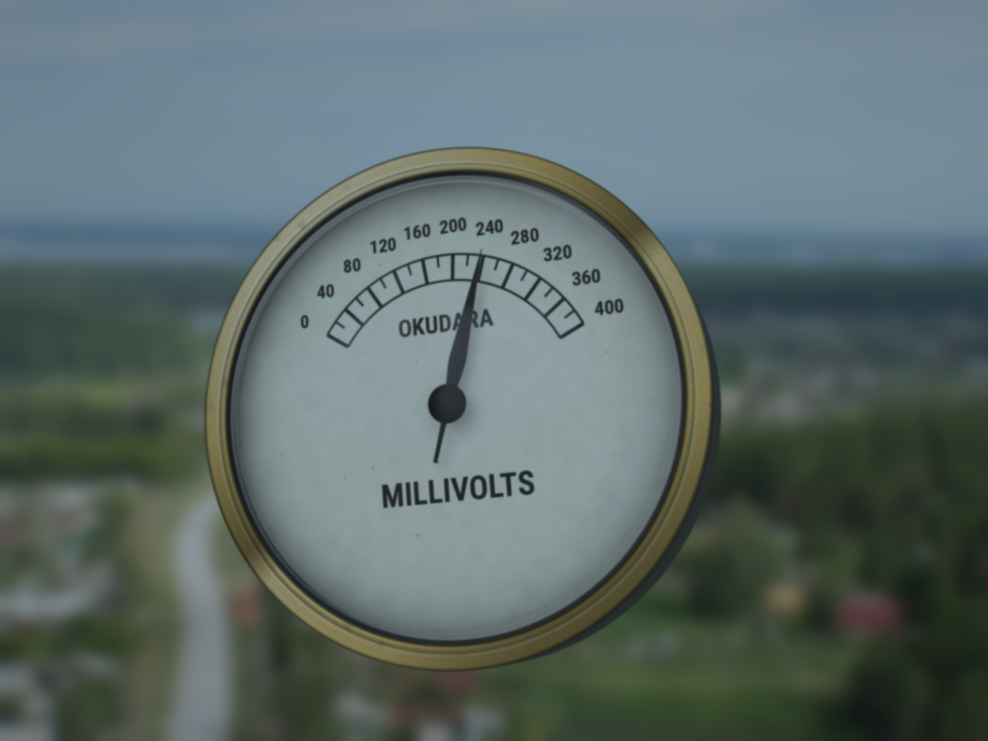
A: 240 mV
